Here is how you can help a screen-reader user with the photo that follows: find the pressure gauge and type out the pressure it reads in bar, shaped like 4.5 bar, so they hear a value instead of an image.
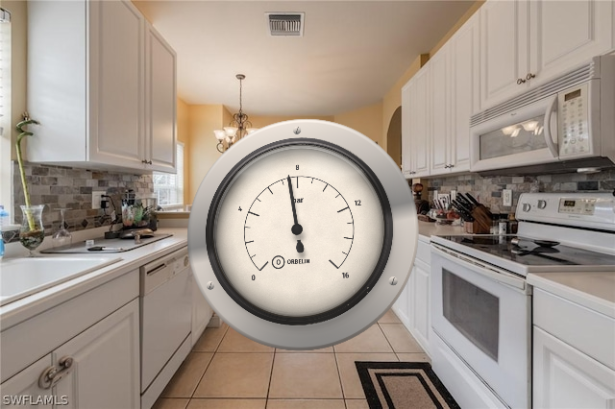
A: 7.5 bar
